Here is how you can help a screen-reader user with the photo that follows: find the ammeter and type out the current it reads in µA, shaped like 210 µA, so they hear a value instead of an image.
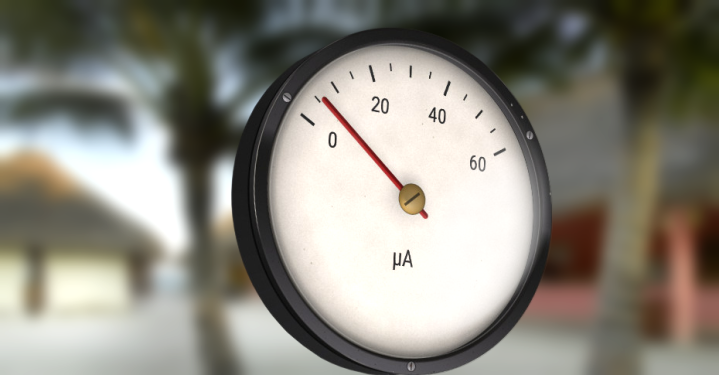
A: 5 µA
